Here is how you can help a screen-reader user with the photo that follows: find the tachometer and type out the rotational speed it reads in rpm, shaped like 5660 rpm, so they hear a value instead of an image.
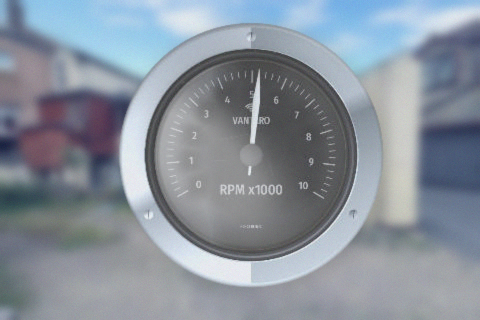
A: 5200 rpm
